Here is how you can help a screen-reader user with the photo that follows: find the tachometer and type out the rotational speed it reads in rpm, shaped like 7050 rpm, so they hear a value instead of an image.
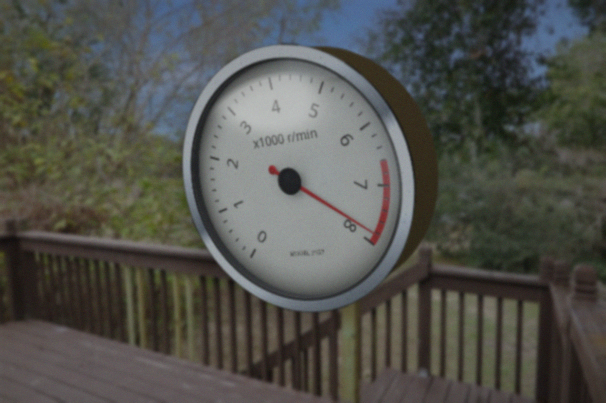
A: 7800 rpm
